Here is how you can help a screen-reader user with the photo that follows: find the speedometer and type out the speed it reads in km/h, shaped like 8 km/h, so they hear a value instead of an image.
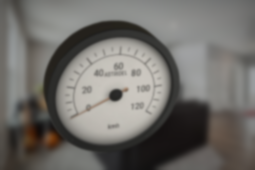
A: 0 km/h
